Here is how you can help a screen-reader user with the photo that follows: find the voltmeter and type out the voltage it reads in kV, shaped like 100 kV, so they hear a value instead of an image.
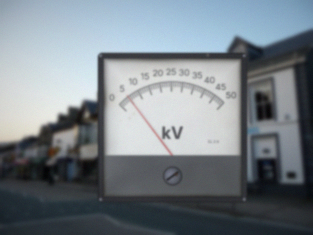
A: 5 kV
